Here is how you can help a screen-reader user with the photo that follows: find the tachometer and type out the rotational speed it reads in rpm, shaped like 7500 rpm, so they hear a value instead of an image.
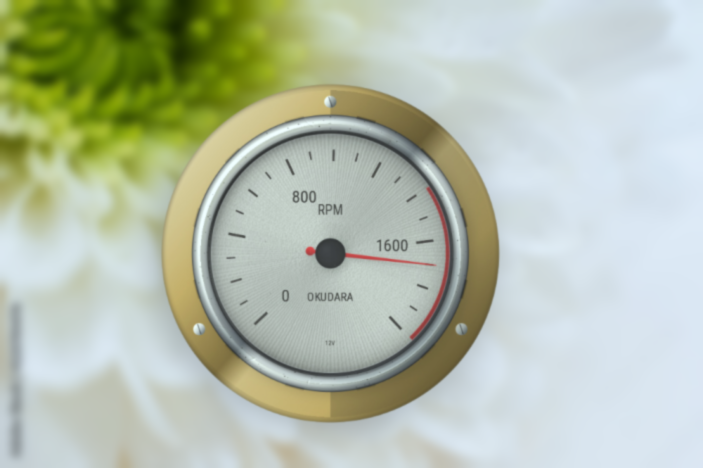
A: 1700 rpm
